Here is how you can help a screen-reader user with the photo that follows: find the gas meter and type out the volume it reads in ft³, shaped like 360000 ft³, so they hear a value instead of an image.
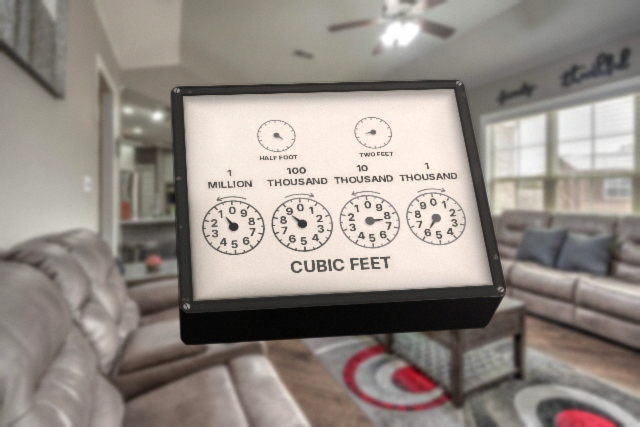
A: 87600 ft³
